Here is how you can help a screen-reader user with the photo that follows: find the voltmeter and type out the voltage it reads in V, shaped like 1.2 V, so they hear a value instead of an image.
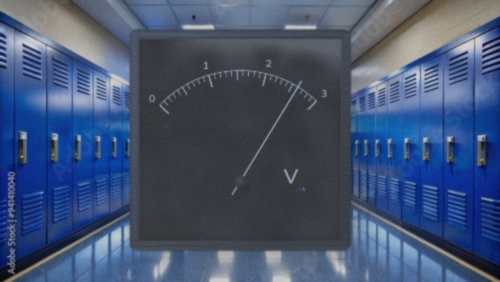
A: 2.6 V
